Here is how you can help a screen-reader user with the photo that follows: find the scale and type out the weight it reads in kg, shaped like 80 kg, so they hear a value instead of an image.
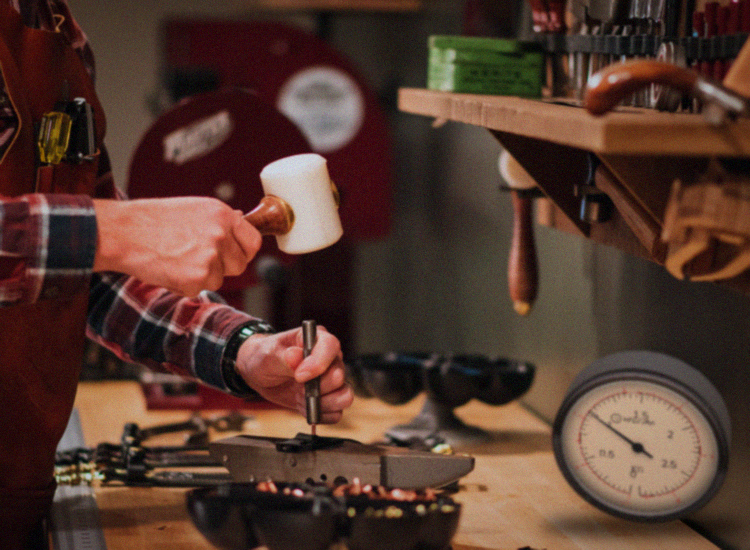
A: 1 kg
